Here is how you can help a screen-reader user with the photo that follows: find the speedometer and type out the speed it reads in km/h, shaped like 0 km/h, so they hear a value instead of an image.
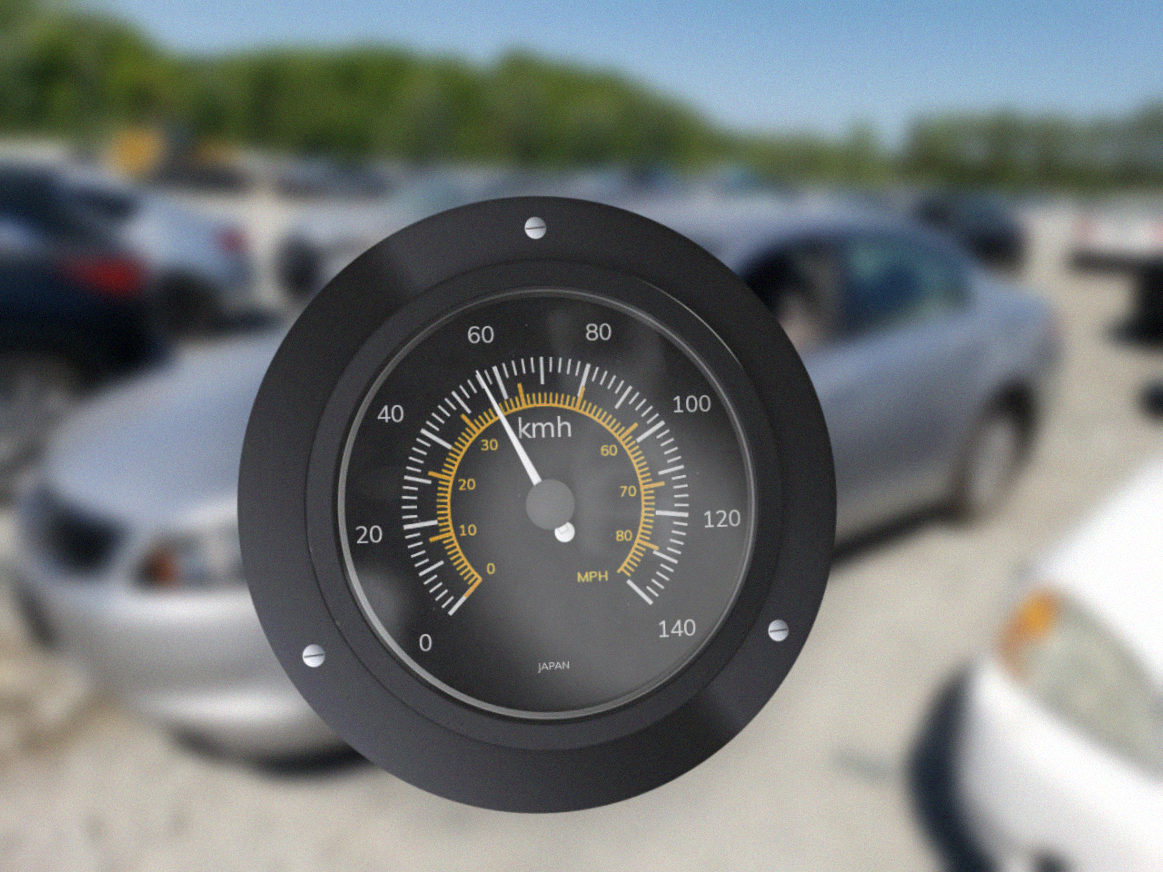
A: 56 km/h
